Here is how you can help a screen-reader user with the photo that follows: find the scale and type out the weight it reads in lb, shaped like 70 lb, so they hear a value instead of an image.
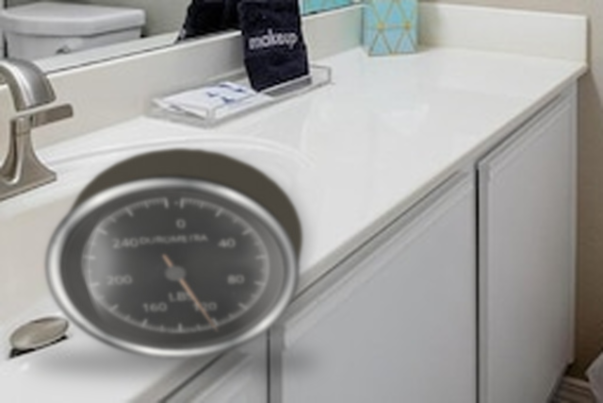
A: 120 lb
